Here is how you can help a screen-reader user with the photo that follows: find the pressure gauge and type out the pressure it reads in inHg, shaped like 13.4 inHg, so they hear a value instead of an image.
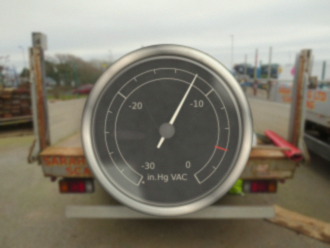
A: -12 inHg
